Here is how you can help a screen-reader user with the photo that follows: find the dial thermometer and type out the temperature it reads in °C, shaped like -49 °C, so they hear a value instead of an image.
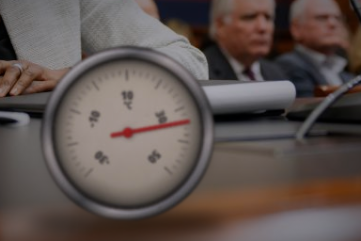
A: 34 °C
